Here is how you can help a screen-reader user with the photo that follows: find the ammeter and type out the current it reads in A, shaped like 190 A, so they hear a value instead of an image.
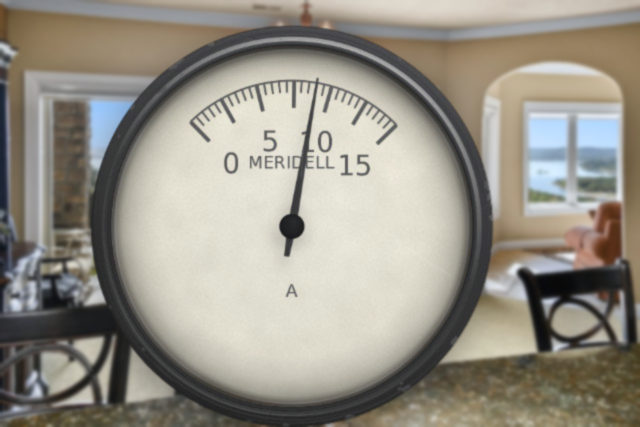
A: 9 A
